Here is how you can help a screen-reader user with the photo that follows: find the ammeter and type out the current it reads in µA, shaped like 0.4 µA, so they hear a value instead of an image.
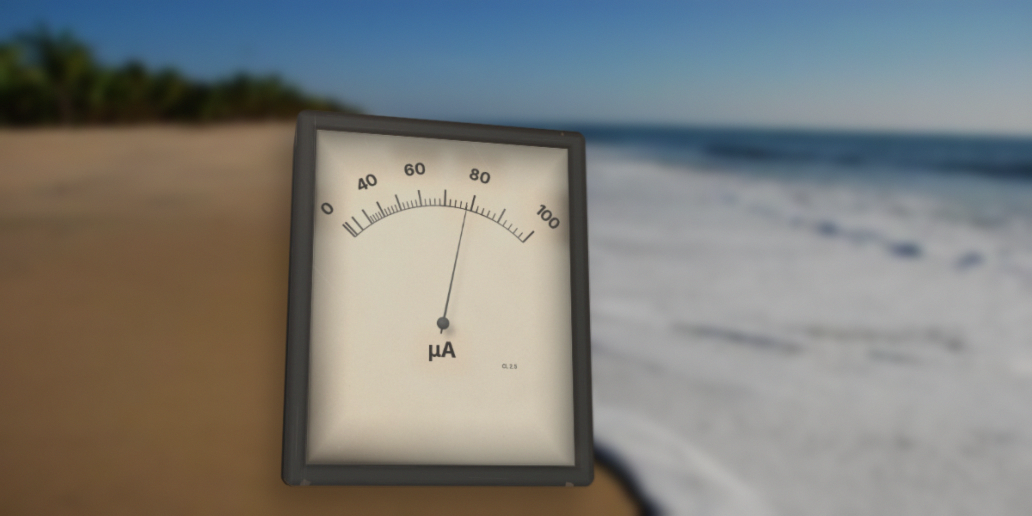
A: 78 µA
